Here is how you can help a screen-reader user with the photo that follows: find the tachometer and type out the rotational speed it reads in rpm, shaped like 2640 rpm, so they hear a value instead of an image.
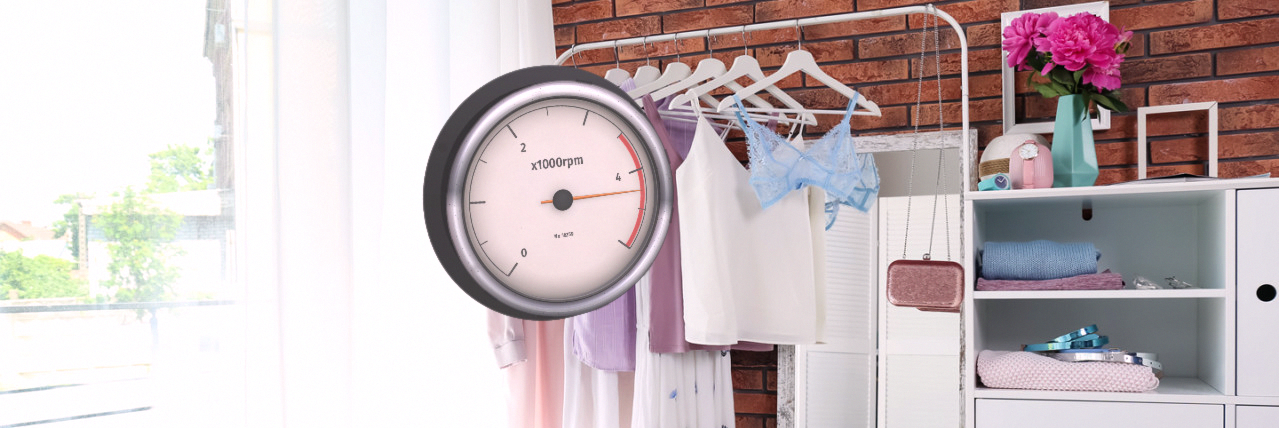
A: 4250 rpm
